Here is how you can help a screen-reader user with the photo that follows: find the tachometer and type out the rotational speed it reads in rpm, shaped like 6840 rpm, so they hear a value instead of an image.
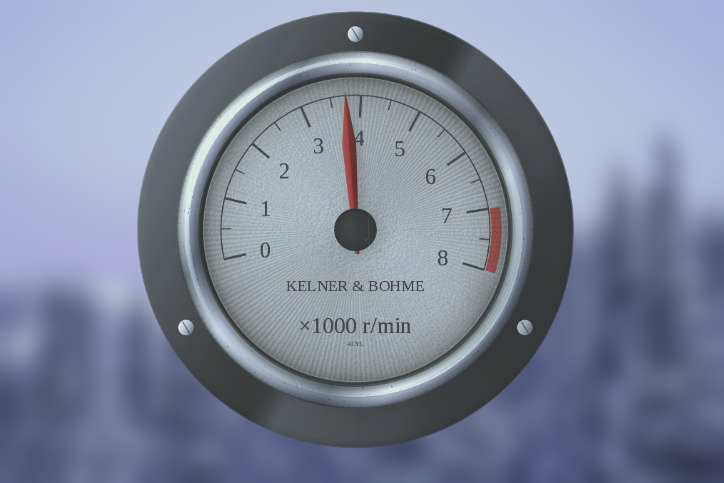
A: 3750 rpm
